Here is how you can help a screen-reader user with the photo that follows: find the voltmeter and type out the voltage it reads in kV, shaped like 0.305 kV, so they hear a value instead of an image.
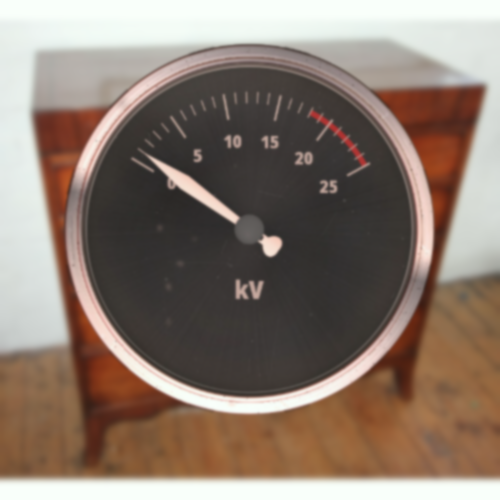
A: 1 kV
